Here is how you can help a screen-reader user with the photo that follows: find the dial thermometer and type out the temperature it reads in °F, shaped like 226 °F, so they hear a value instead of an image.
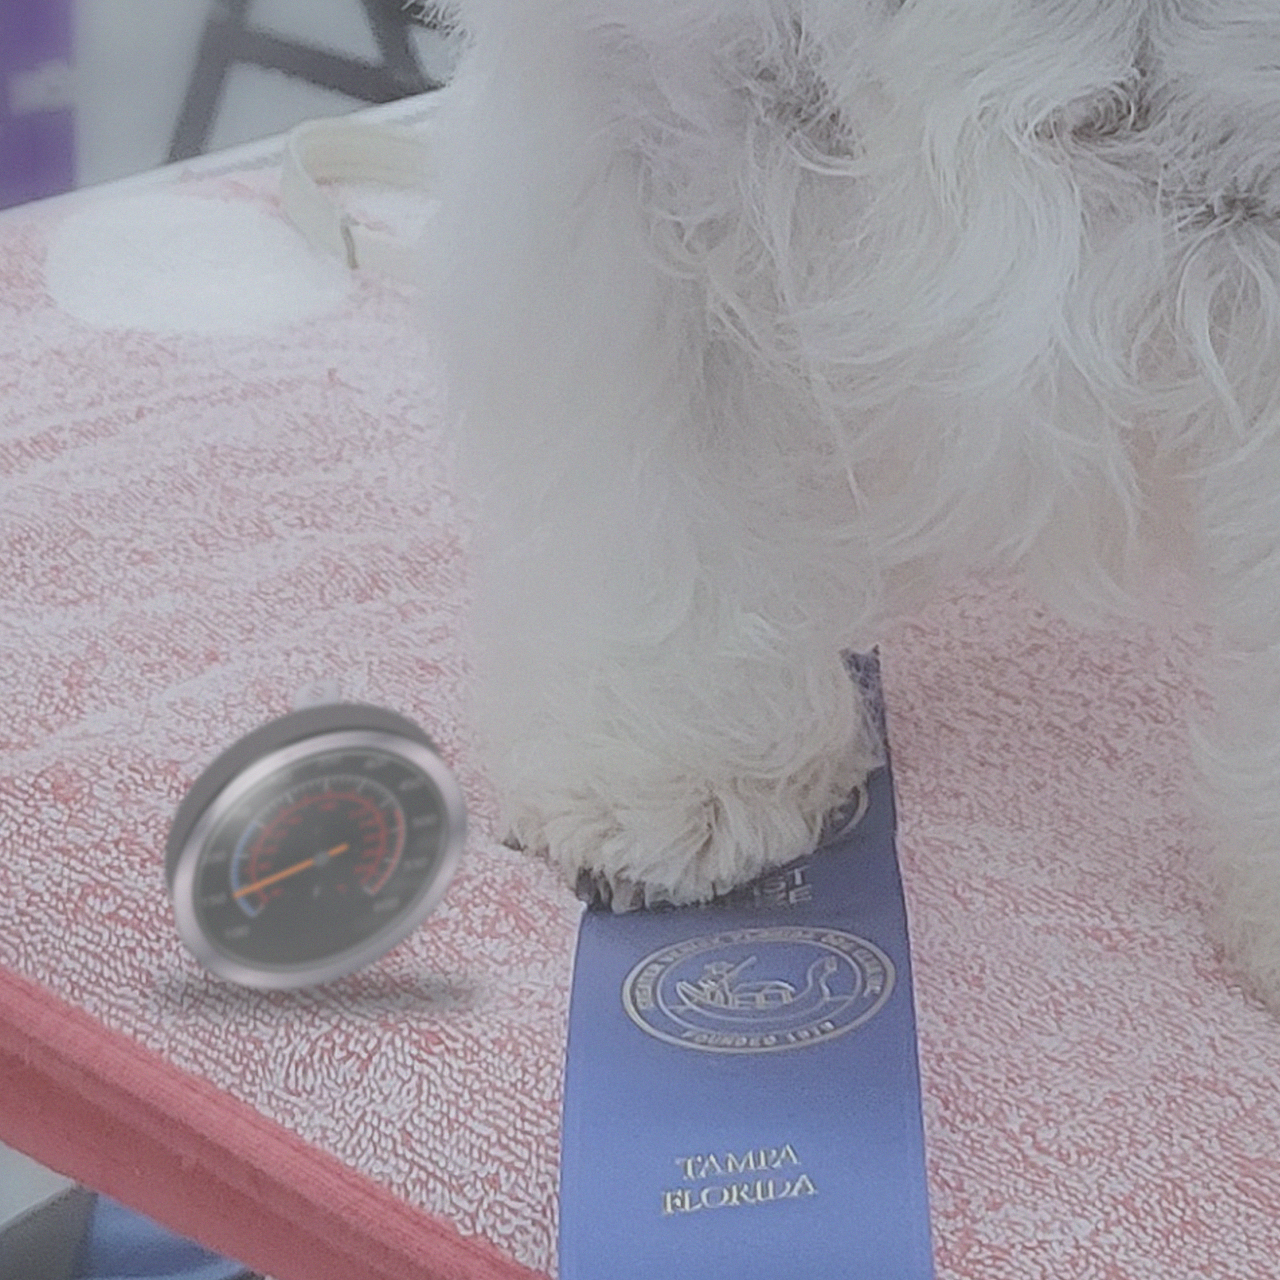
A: 150 °F
